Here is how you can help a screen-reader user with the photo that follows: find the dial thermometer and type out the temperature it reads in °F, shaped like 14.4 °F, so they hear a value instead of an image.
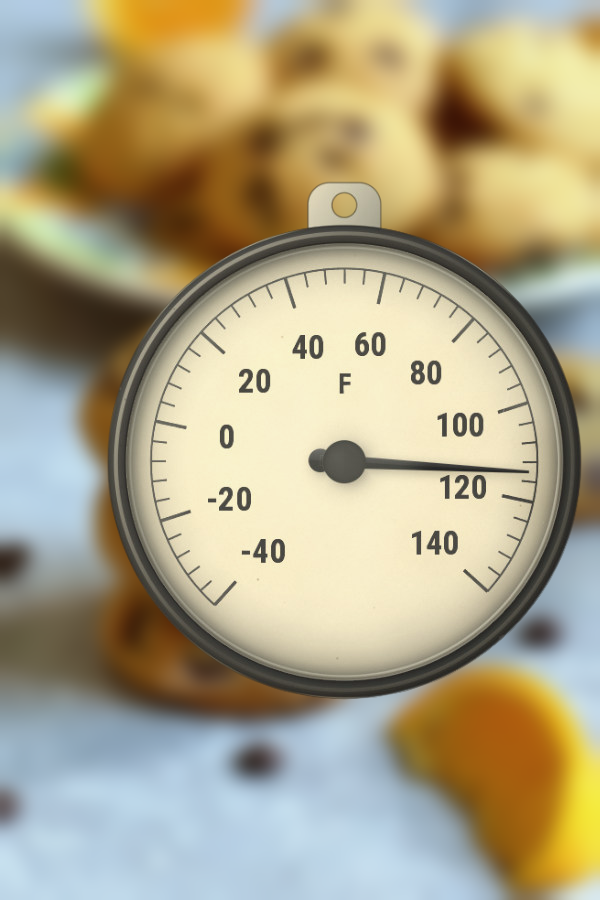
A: 114 °F
